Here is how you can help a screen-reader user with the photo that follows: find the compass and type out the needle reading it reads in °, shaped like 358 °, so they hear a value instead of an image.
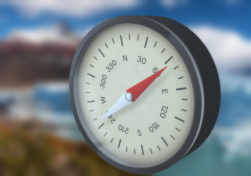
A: 65 °
